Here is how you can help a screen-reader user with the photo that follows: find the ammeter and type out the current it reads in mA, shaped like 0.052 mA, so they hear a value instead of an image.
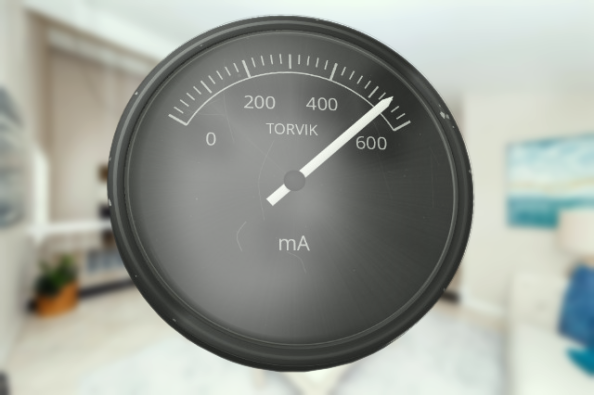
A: 540 mA
